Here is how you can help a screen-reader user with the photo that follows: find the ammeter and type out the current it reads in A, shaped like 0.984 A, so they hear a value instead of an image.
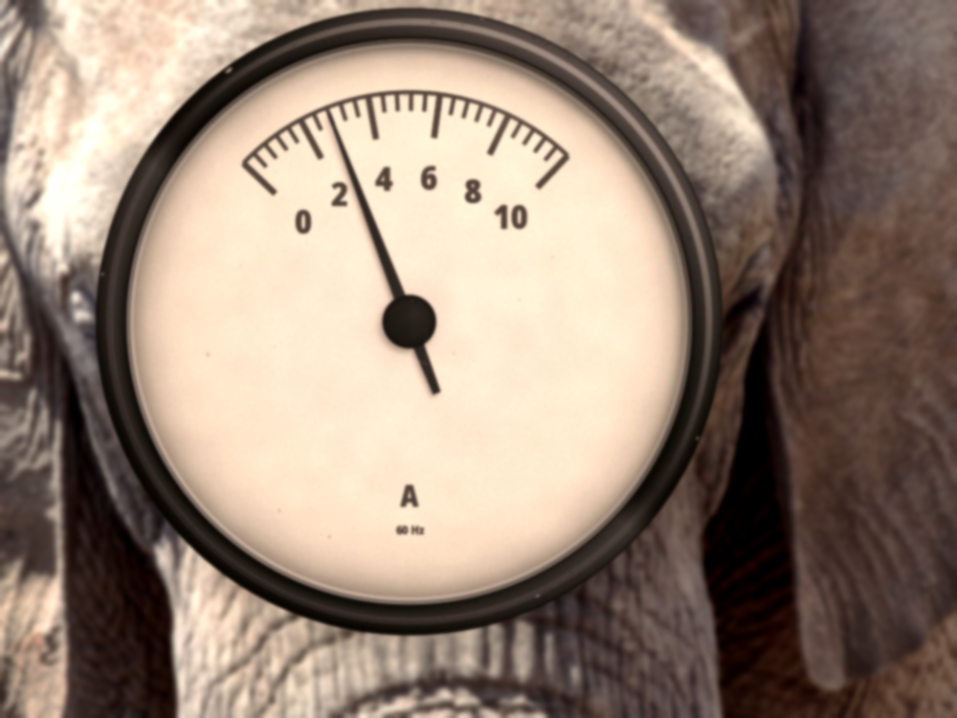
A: 2.8 A
